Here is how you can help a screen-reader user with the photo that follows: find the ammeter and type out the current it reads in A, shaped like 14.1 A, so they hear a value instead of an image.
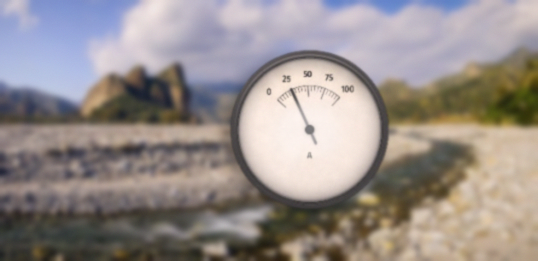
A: 25 A
